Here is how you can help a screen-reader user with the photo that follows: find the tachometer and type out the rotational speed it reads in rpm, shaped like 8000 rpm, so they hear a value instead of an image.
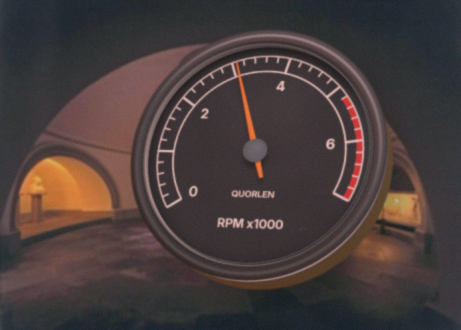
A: 3100 rpm
